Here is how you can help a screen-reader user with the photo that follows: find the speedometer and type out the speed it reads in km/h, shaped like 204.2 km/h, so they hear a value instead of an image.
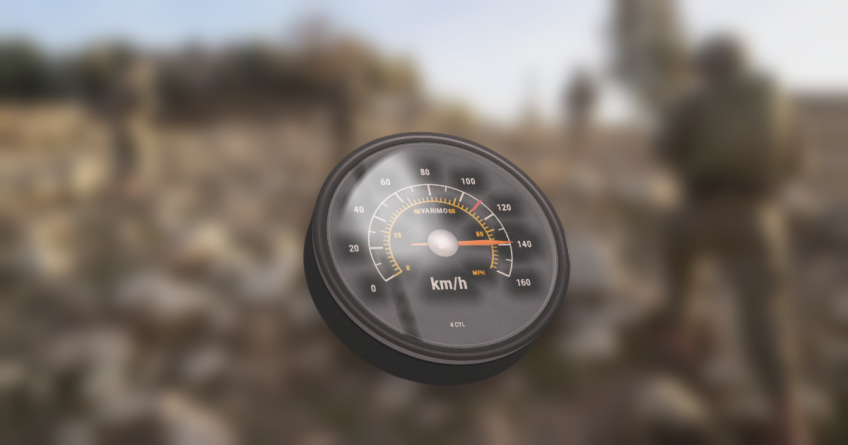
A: 140 km/h
